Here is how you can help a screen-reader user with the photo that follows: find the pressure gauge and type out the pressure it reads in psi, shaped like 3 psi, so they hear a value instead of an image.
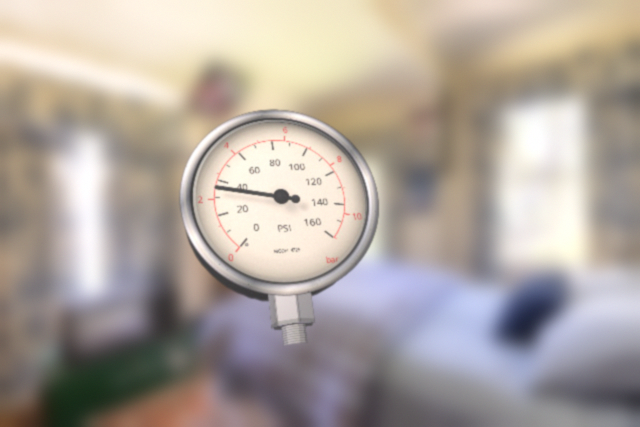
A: 35 psi
